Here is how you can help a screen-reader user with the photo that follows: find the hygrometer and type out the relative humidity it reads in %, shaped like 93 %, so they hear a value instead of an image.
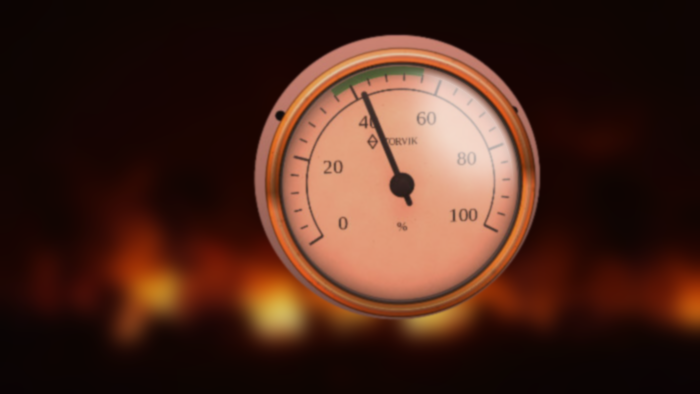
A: 42 %
